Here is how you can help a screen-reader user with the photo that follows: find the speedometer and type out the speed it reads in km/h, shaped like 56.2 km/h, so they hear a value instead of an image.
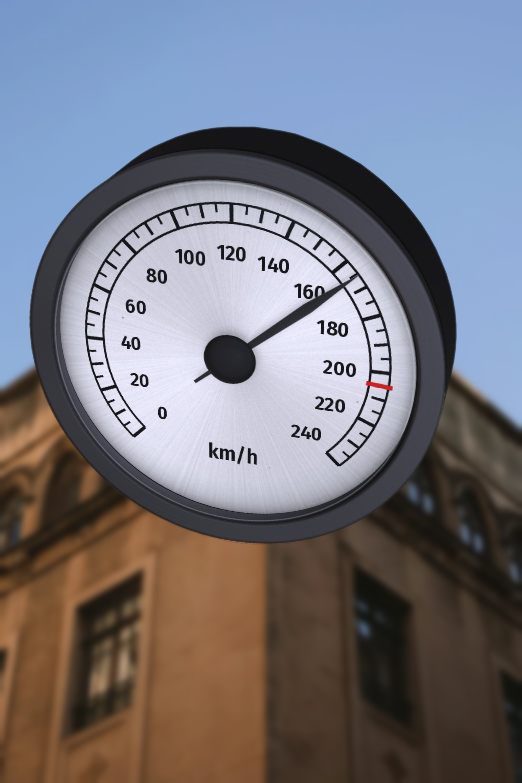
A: 165 km/h
